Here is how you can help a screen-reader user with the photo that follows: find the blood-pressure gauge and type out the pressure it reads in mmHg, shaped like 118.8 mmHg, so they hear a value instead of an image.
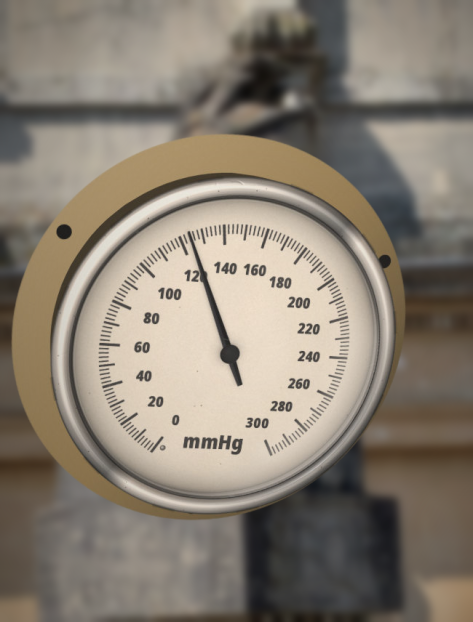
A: 124 mmHg
